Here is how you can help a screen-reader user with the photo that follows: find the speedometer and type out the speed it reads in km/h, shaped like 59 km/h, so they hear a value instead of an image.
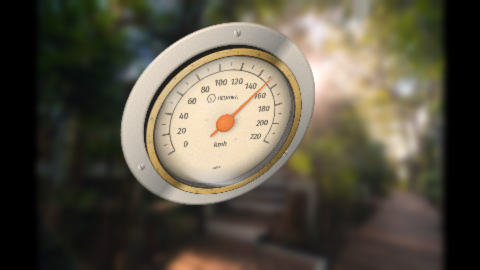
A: 150 km/h
